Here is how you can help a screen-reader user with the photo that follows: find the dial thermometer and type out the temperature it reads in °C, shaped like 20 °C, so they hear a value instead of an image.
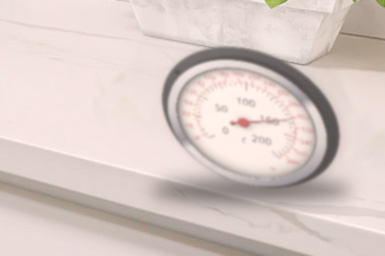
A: 150 °C
